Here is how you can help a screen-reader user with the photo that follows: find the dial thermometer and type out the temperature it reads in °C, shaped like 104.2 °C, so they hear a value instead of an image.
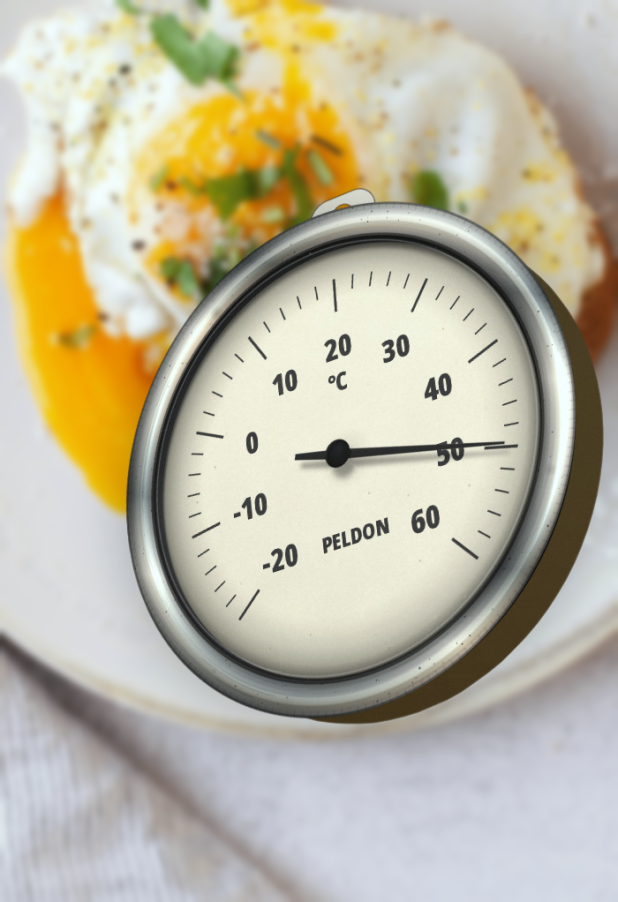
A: 50 °C
